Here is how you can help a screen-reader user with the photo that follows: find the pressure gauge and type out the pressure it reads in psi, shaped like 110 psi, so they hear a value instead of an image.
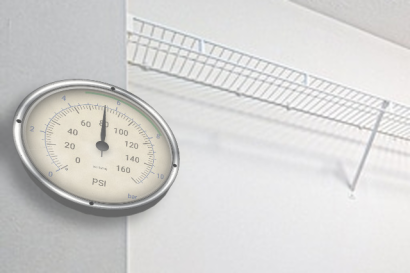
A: 80 psi
